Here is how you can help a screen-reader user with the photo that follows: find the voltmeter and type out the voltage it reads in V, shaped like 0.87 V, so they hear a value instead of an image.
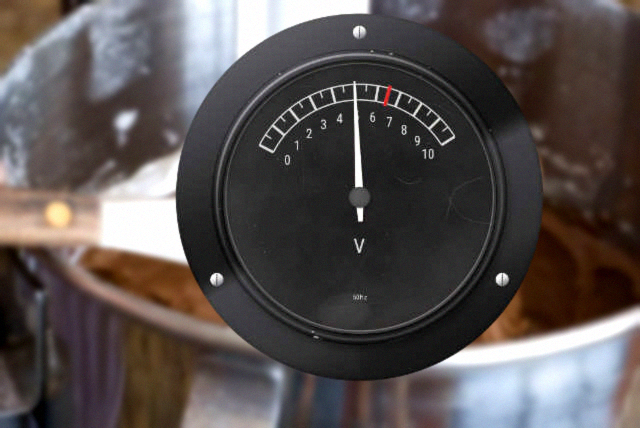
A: 5 V
